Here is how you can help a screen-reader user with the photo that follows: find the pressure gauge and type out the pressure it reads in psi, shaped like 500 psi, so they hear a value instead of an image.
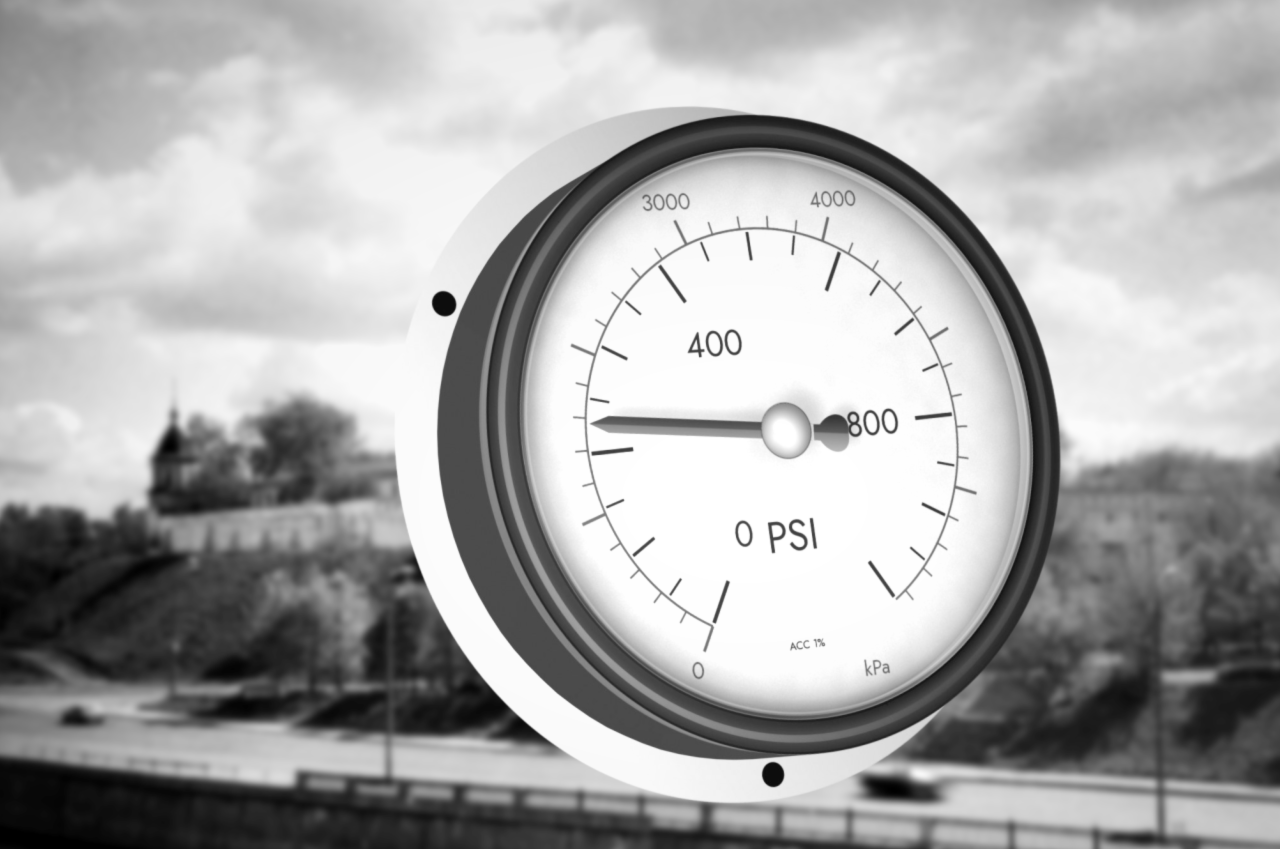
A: 225 psi
